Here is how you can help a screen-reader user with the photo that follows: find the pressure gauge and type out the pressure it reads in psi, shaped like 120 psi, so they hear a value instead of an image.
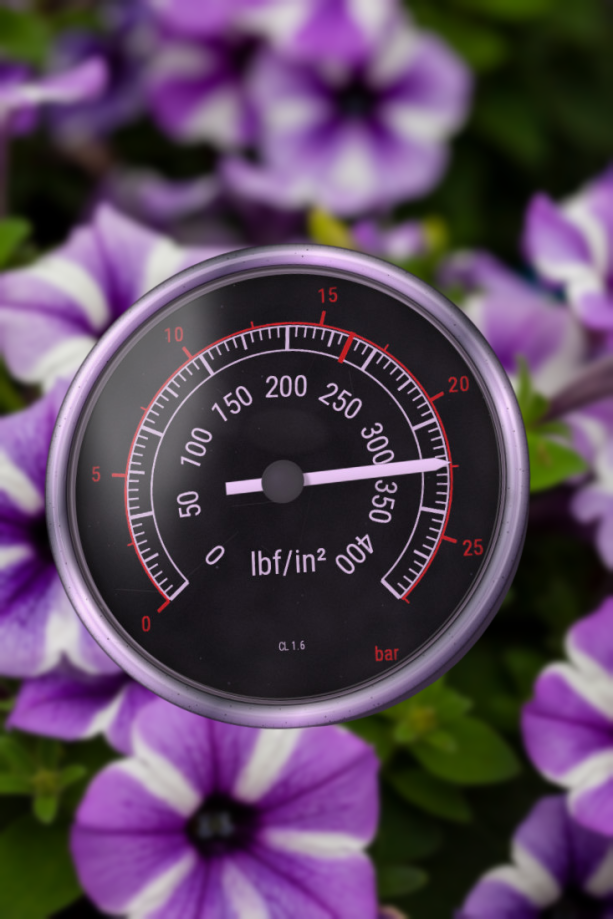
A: 325 psi
